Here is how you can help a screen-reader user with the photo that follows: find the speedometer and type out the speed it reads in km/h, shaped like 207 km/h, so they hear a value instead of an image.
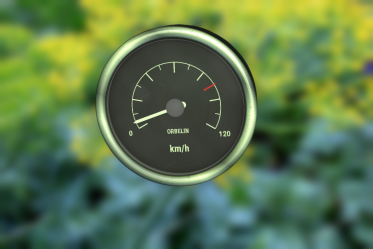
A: 5 km/h
